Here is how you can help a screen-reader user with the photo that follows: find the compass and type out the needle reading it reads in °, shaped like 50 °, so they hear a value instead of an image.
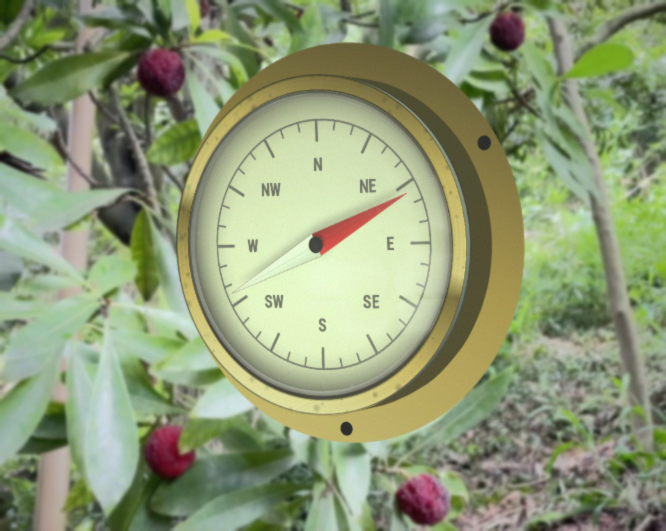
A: 65 °
